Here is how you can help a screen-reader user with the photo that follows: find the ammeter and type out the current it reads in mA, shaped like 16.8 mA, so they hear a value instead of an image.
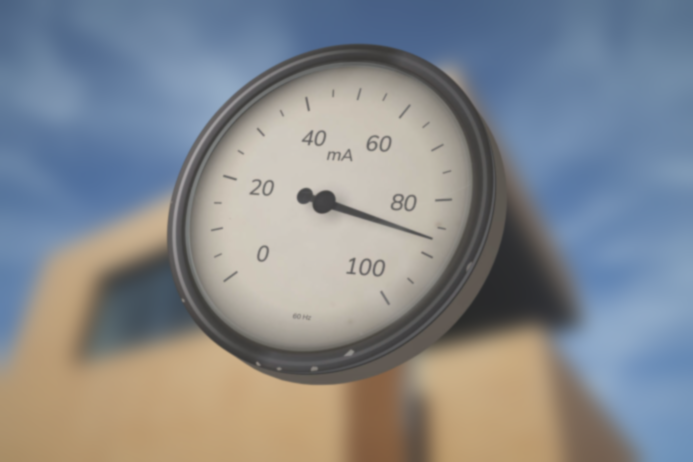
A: 87.5 mA
